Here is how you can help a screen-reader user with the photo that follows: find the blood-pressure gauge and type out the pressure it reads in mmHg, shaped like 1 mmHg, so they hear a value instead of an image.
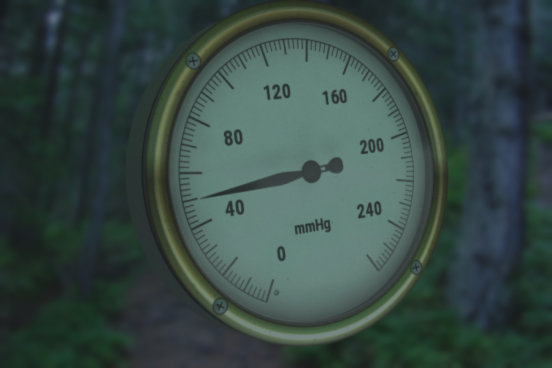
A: 50 mmHg
